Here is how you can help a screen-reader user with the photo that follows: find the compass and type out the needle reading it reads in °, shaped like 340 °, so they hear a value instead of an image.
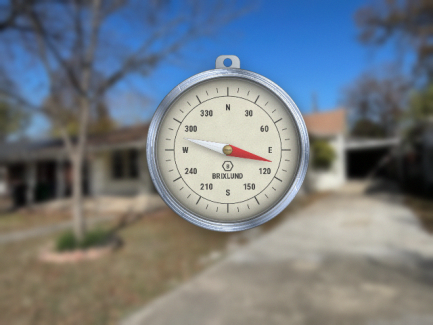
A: 105 °
